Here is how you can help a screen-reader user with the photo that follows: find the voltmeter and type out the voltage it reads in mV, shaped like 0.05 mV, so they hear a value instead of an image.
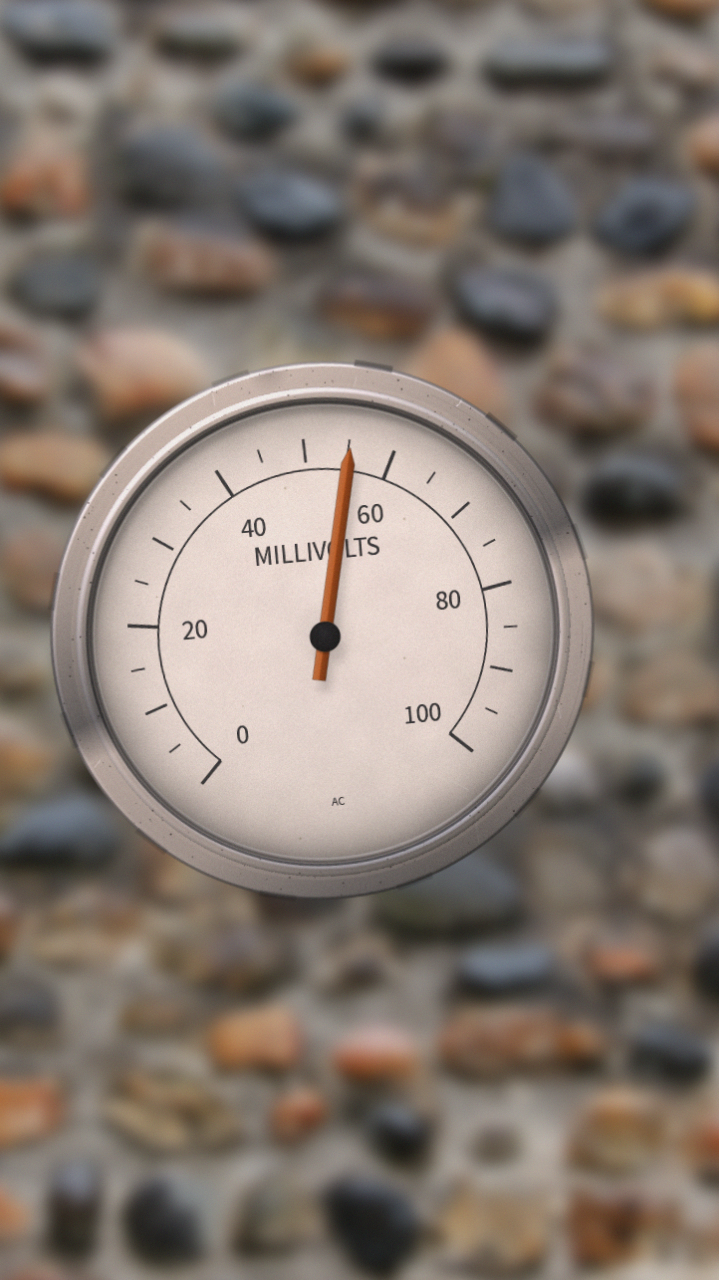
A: 55 mV
